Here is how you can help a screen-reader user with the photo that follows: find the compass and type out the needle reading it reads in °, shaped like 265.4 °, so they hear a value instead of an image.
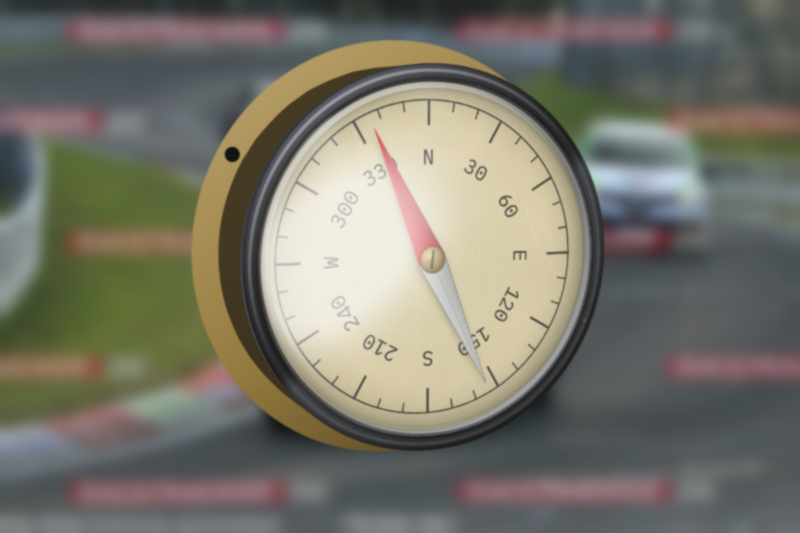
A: 335 °
